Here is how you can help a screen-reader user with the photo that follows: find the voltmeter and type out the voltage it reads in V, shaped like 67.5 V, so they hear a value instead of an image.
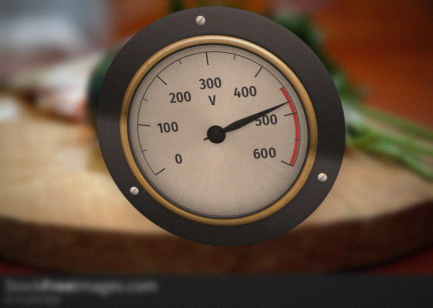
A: 475 V
